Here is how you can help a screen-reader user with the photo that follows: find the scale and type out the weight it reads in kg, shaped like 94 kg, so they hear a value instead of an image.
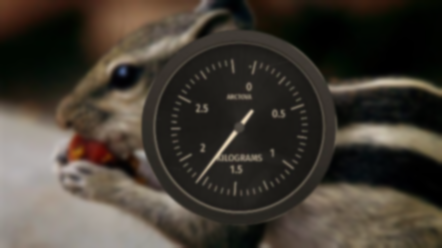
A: 1.8 kg
